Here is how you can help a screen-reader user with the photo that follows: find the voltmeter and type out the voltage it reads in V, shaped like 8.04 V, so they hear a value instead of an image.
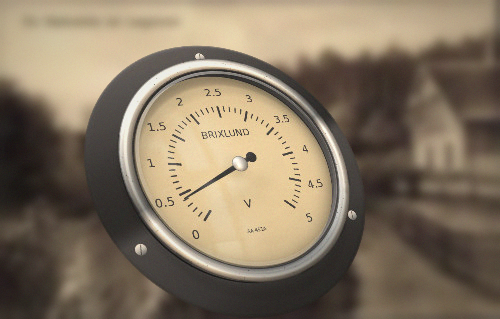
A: 0.4 V
